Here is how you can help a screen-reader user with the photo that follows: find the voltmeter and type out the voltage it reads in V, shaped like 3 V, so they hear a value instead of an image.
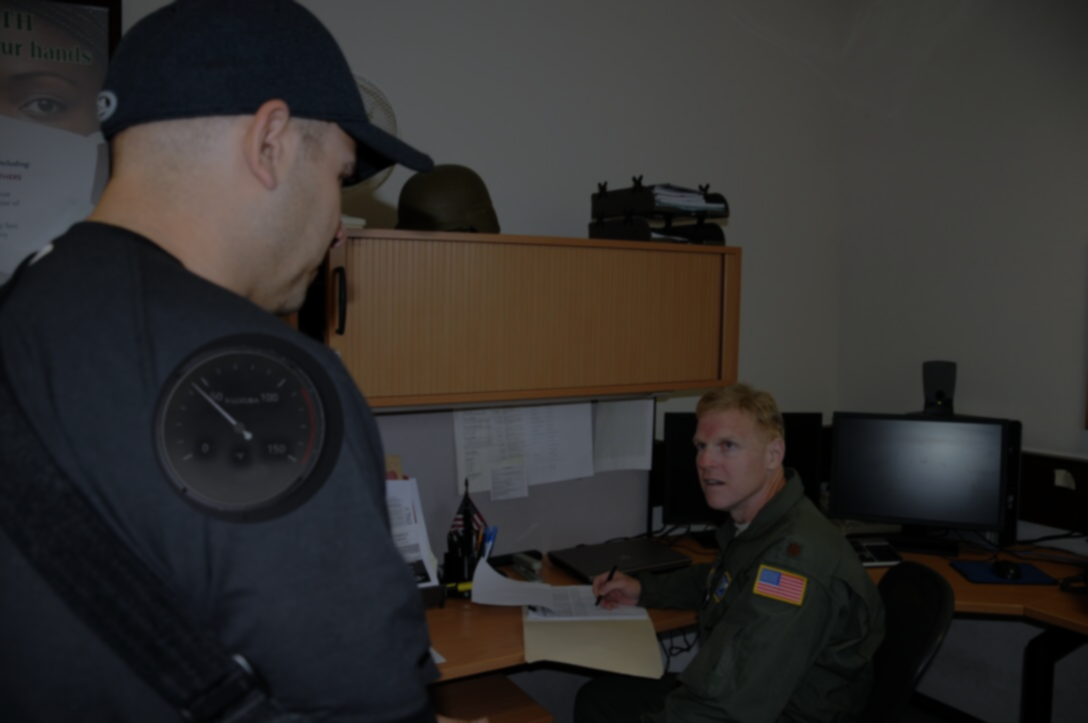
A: 45 V
